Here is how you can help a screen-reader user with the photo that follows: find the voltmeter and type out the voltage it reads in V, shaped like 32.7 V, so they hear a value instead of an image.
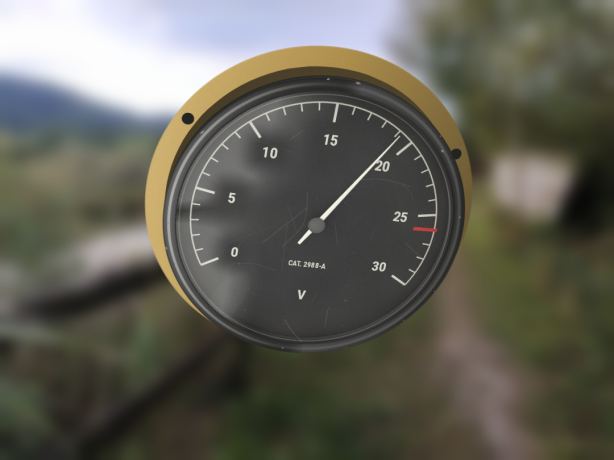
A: 19 V
